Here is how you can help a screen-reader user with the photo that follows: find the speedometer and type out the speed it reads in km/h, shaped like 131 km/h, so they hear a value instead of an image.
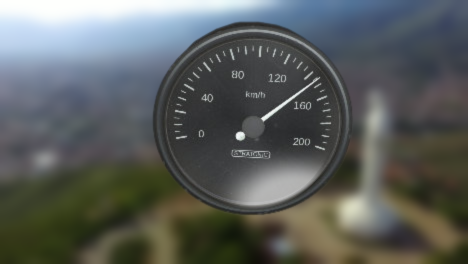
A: 145 km/h
